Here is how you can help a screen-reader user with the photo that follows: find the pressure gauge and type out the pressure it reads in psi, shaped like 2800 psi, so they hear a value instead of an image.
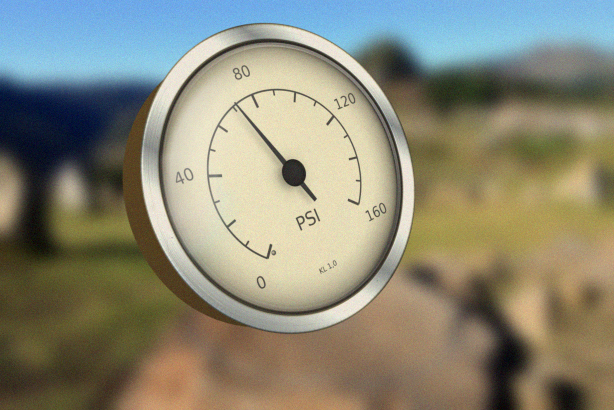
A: 70 psi
